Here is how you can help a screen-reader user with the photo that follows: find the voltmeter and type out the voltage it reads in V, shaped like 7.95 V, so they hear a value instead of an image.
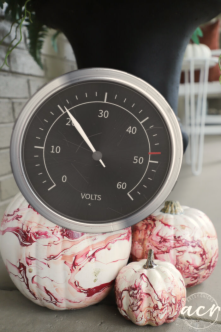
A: 21 V
